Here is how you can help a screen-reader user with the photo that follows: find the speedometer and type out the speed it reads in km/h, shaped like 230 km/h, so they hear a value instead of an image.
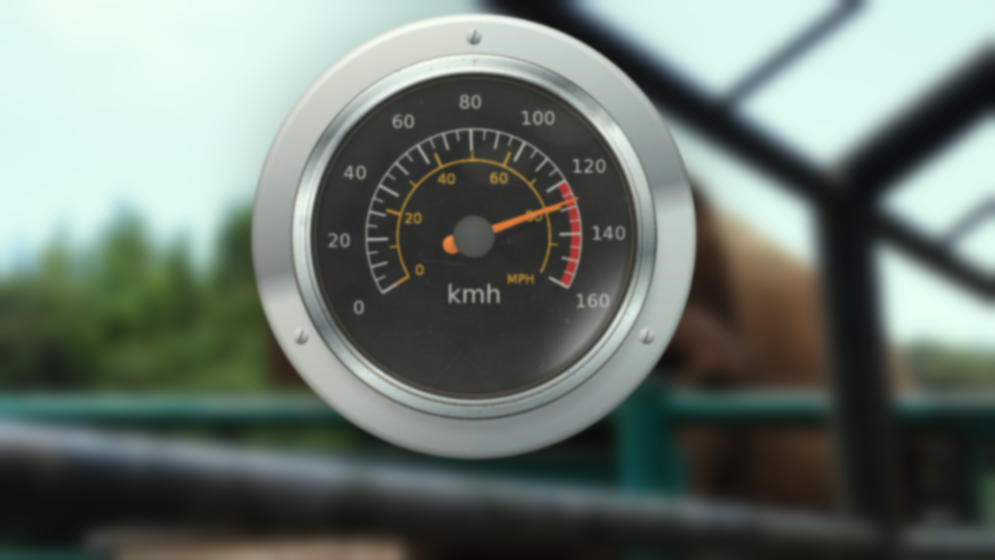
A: 127.5 km/h
